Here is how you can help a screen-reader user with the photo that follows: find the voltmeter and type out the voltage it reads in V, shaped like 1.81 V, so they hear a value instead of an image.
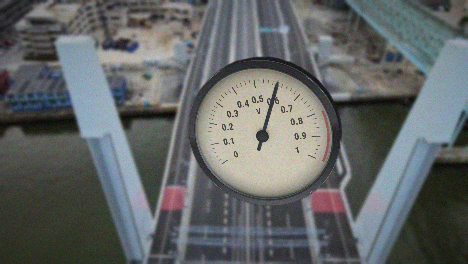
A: 0.6 V
